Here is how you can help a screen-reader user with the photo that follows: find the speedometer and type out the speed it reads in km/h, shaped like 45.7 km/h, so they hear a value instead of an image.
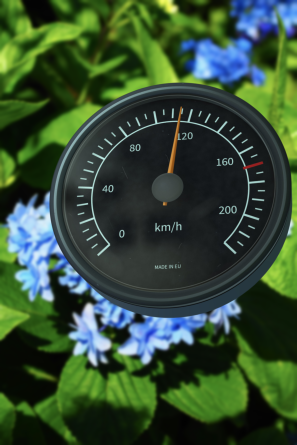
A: 115 km/h
